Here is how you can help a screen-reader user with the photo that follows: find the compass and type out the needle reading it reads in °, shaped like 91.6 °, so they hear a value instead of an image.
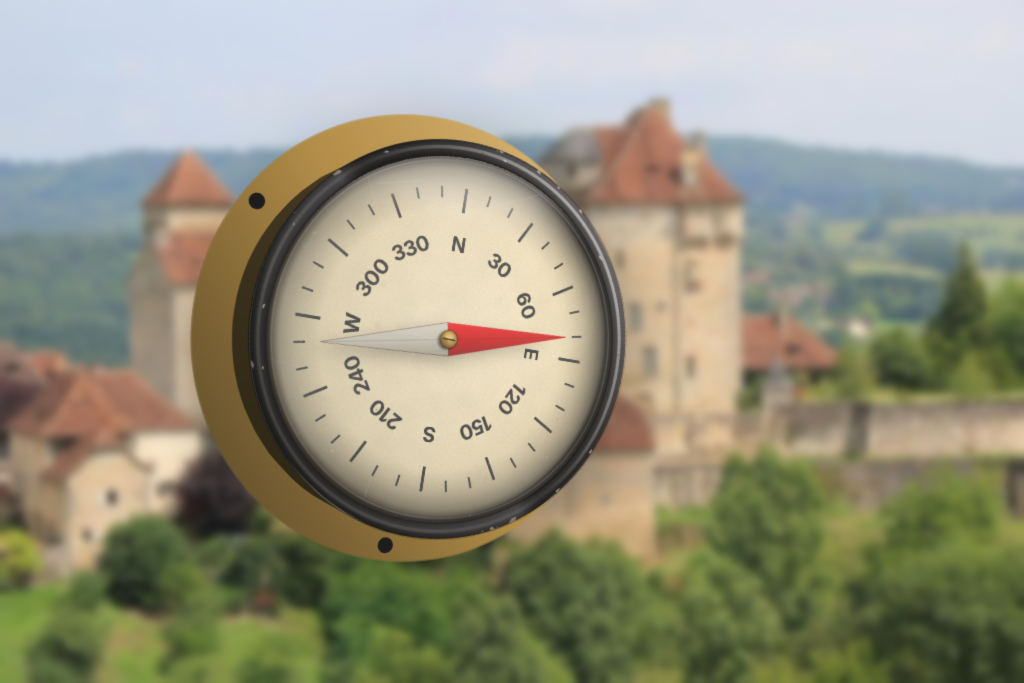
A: 80 °
